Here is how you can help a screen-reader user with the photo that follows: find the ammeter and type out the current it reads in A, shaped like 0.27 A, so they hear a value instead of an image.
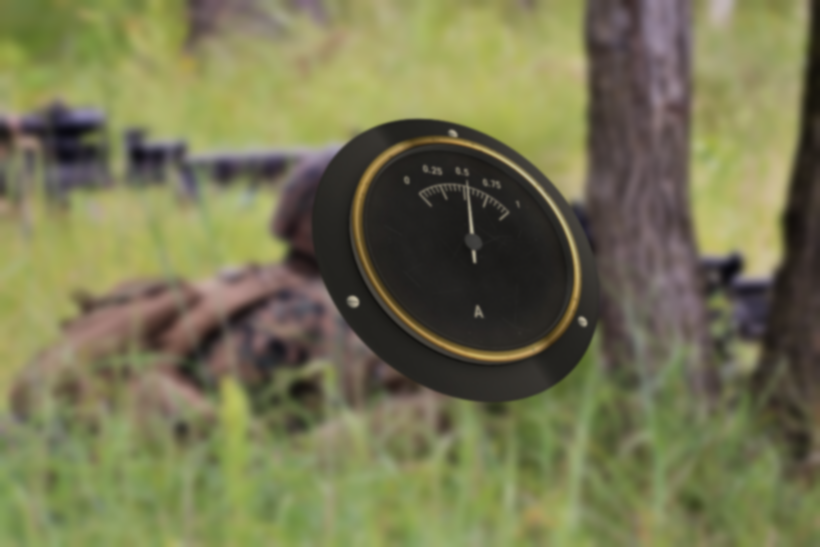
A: 0.5 A
